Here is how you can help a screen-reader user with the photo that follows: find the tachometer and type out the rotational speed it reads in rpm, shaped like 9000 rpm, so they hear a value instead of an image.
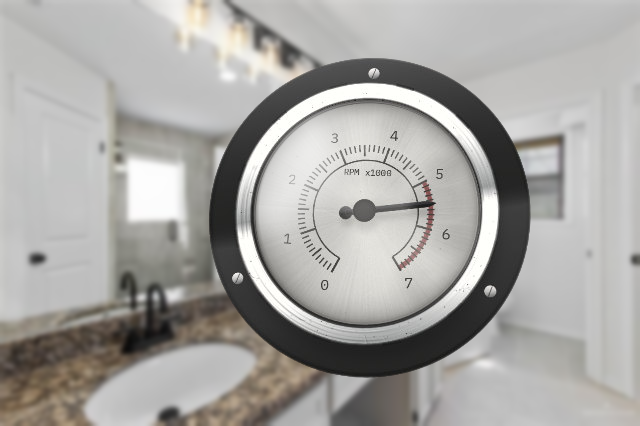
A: 5500 rpm
